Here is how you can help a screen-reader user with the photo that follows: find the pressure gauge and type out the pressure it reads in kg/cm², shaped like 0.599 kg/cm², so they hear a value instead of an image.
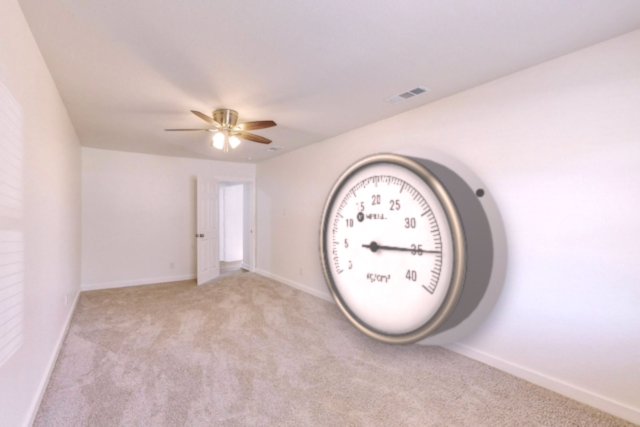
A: 35 kg/cm²
